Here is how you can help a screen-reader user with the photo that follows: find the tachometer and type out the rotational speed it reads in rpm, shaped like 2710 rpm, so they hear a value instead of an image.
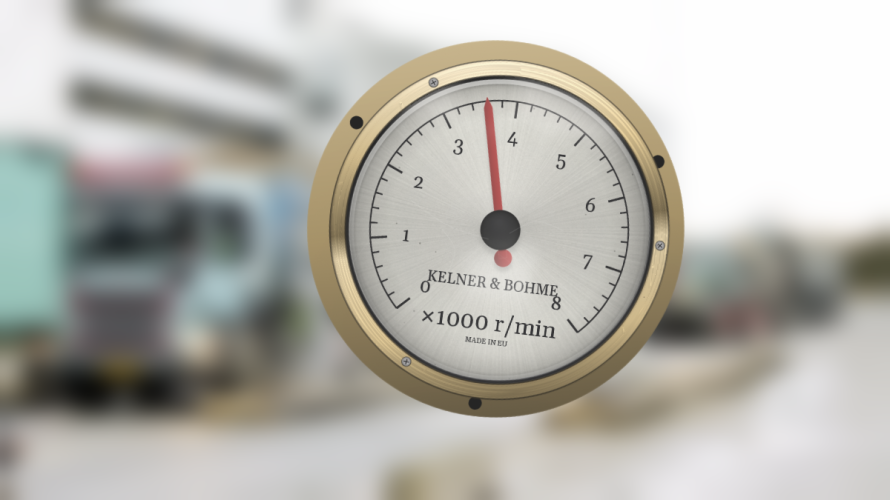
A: 3600 rpm
